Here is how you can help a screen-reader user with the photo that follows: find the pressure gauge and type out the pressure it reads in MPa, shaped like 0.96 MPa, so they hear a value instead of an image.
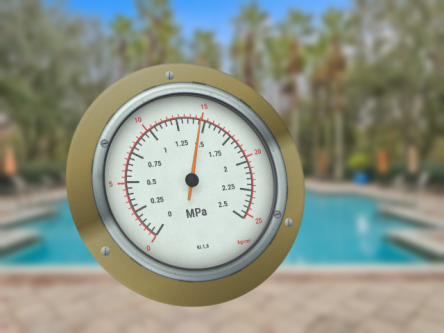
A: 1.45 MPa
